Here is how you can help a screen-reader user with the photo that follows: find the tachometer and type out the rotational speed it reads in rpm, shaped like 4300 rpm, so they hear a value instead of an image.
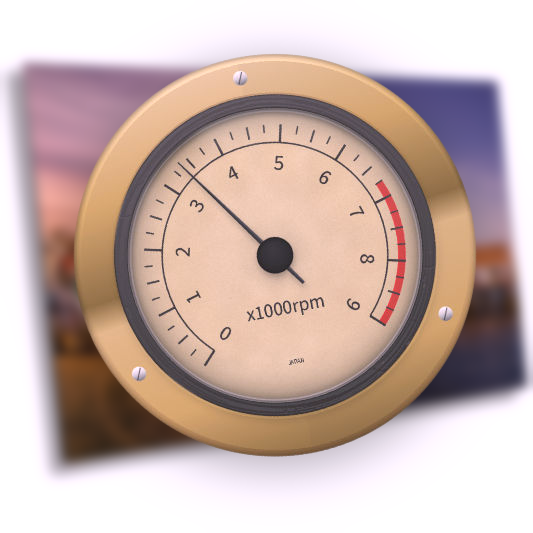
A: 3375 rpm
